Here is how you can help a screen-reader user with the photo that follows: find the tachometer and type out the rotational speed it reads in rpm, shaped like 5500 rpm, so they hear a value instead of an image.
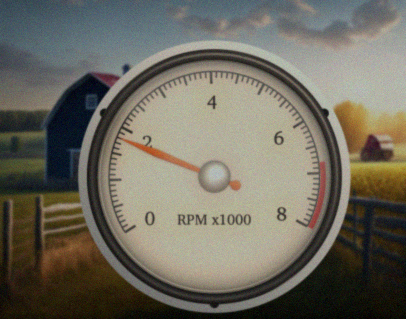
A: 1800 rpm
